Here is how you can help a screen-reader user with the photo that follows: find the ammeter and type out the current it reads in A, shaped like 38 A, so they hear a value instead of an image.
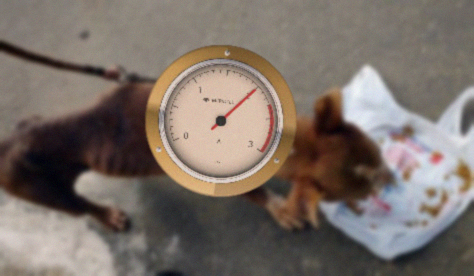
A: 2 A
